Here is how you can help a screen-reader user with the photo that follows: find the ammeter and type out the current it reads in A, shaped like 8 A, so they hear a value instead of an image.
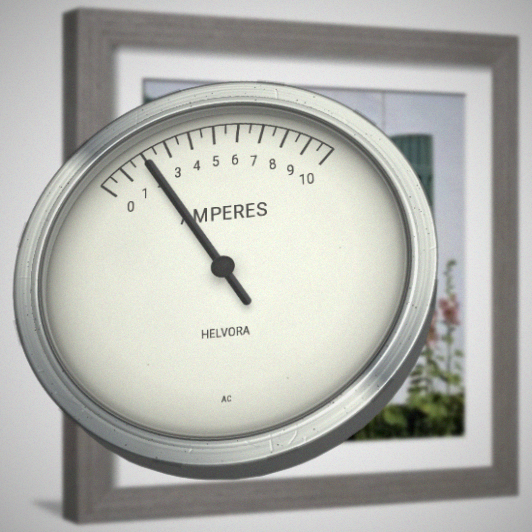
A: 2 A
